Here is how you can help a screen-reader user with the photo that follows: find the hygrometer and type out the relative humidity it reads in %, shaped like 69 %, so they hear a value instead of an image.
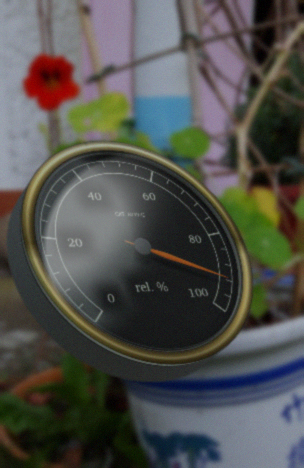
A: 92 %
